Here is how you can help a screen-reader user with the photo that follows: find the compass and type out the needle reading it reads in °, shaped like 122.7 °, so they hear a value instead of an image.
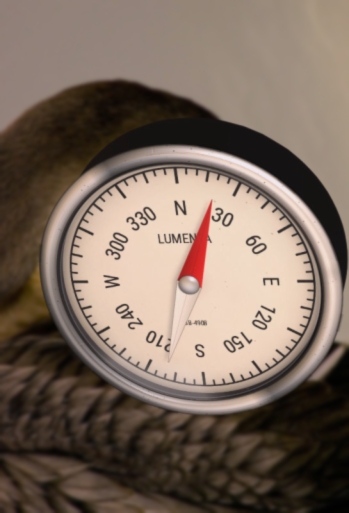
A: 20 °
